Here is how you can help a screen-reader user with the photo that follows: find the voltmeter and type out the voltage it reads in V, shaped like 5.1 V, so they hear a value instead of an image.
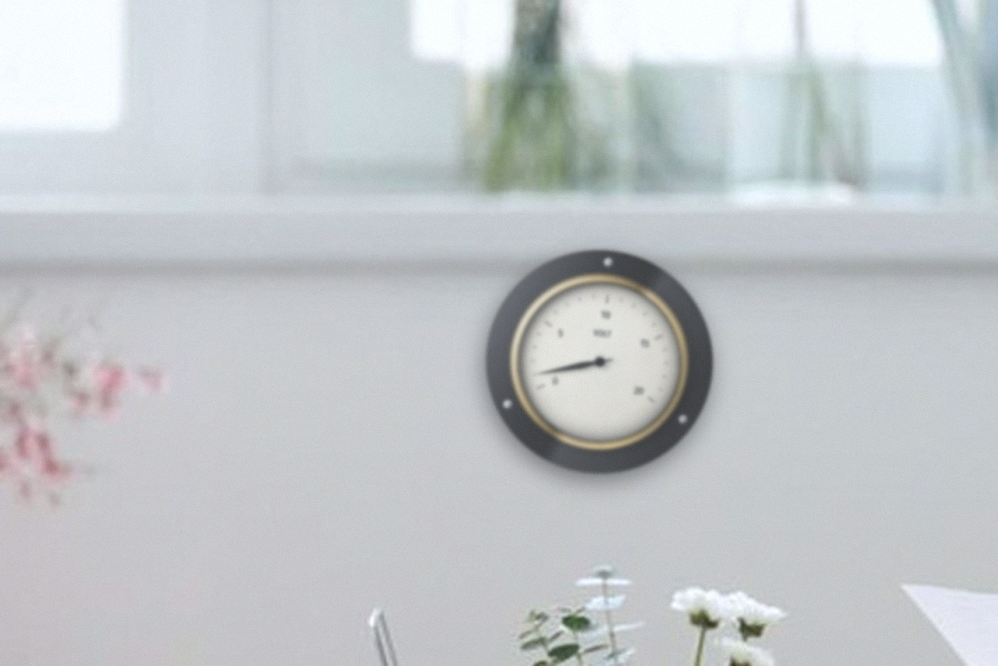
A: 1 V
